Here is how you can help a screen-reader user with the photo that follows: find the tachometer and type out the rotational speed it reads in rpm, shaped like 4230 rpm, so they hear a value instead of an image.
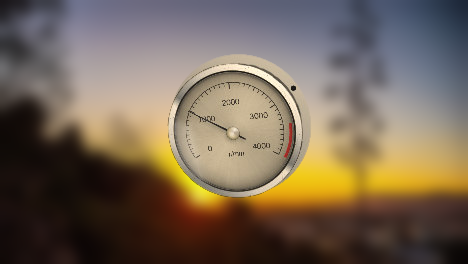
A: 1000 rpm
